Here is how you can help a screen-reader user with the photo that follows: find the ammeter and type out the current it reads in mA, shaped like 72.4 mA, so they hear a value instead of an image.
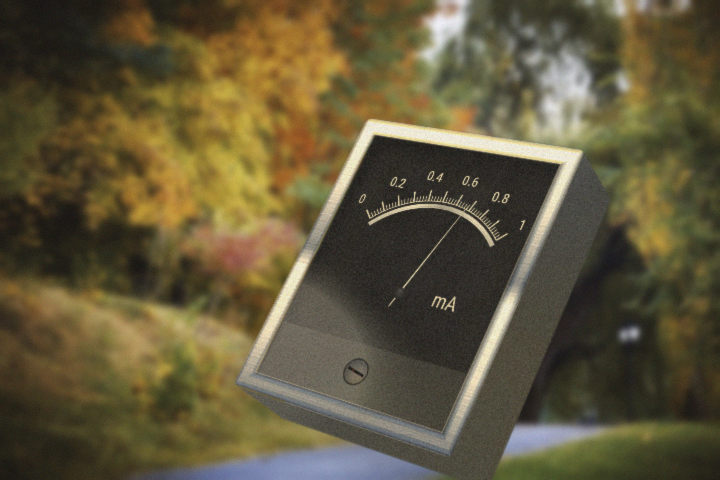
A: 0.7 mA
